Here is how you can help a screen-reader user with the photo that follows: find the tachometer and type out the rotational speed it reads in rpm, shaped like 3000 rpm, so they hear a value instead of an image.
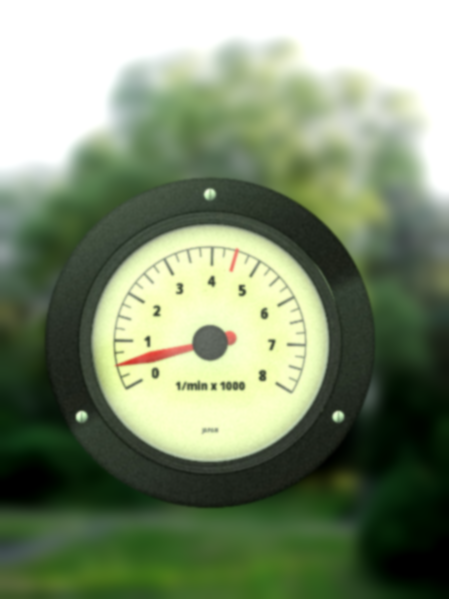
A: 500 rpm
